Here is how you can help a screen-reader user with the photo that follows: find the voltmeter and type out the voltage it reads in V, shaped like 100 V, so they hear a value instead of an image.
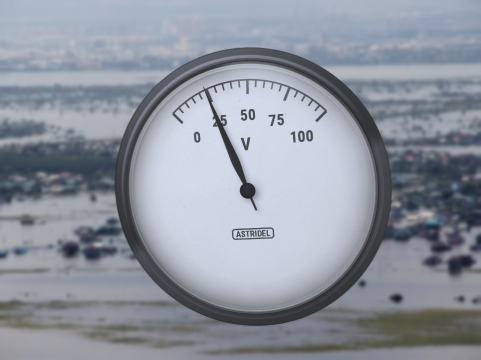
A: 25 V
